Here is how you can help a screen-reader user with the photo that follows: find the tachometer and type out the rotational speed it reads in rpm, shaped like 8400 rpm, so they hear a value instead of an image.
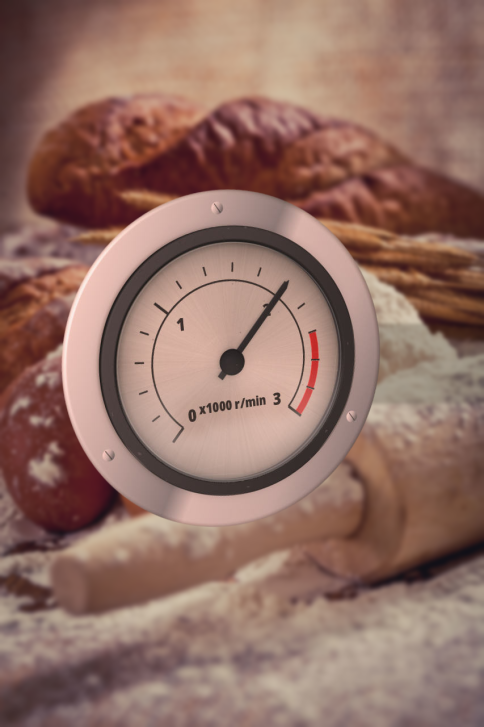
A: 2000 rpm
